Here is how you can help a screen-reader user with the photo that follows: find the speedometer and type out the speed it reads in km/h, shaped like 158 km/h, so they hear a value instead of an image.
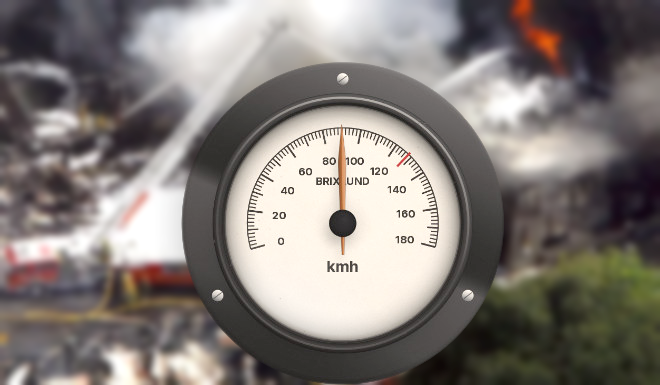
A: 90 km/h
